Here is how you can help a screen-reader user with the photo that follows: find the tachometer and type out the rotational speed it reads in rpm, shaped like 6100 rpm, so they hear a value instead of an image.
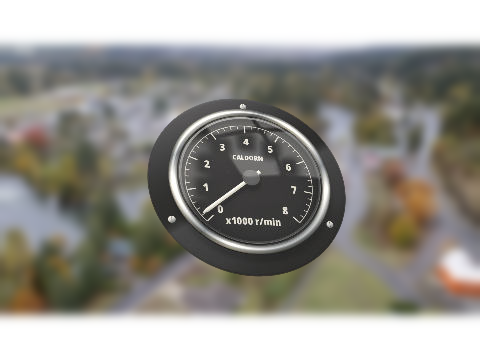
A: 200 rpm
